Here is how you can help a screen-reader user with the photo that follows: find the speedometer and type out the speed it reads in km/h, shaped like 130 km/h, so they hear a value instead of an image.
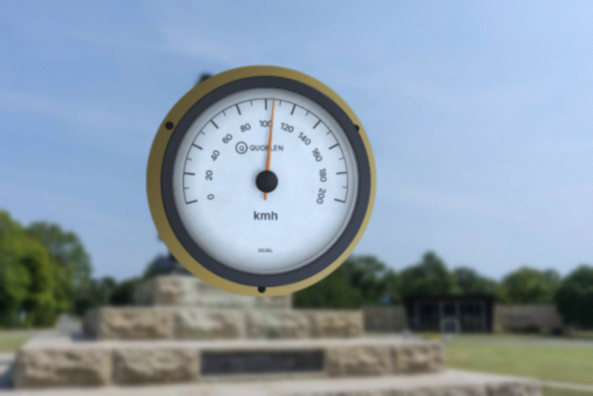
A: 105 km/h
